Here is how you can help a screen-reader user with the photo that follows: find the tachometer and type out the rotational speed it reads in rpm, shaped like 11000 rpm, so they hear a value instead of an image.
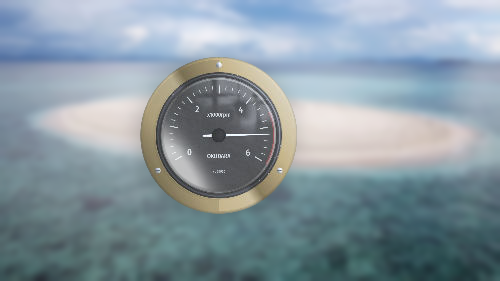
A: 5200 rpm
